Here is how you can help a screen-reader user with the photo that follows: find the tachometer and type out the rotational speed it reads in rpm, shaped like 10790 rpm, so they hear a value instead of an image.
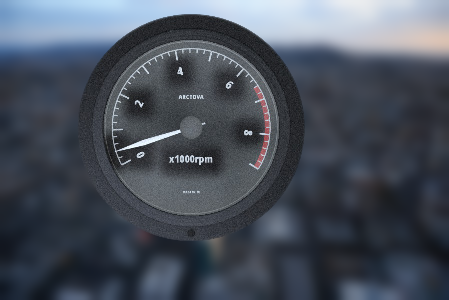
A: 400 rpm
